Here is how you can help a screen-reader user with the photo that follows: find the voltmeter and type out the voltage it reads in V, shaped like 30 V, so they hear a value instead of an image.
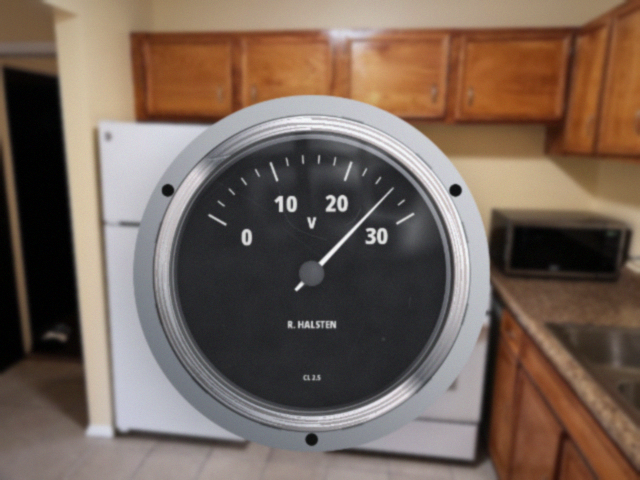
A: 26 V
